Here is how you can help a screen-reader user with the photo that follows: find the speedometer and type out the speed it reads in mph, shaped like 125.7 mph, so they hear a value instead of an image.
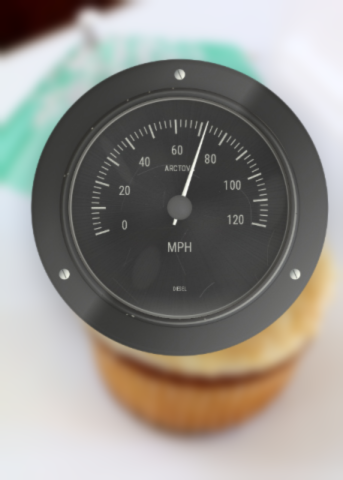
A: 72 mph
